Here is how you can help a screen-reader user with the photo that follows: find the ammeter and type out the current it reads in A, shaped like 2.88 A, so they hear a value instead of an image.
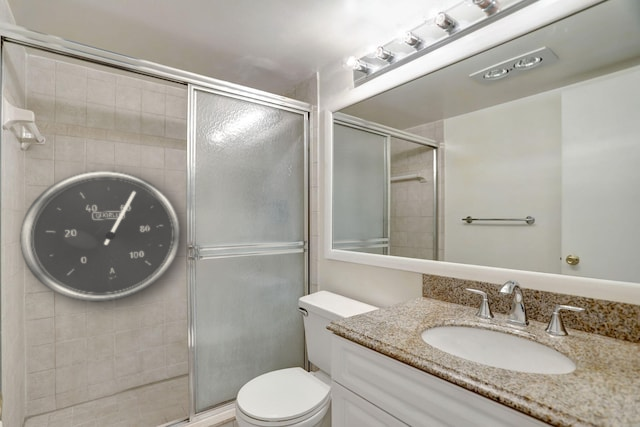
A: 60 A
